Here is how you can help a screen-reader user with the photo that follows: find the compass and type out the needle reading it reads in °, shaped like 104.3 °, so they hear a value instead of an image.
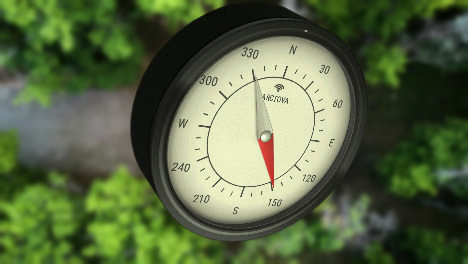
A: 150 °
